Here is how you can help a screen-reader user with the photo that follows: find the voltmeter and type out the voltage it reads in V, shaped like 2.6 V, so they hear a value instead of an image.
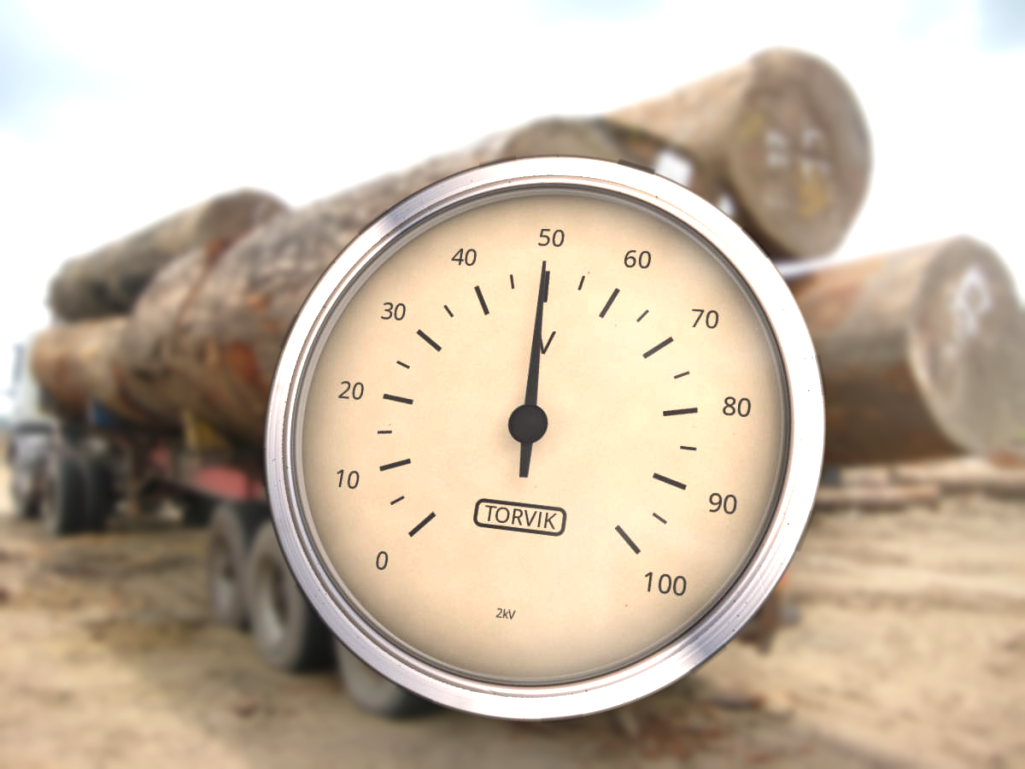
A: 50 V
